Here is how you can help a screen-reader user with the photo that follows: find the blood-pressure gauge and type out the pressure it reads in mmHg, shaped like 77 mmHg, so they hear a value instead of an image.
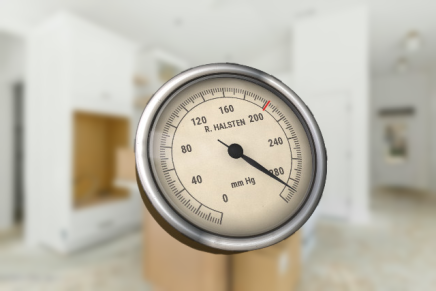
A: 290 mmHg
